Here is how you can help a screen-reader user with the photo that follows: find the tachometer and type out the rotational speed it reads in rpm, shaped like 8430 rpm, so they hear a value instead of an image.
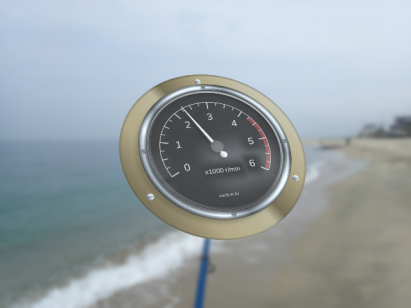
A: 2250 rpm
